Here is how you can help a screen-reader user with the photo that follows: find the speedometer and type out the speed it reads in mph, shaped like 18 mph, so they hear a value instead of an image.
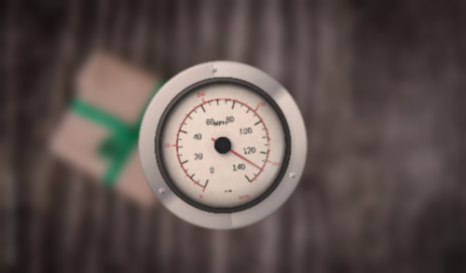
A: 130 mph
